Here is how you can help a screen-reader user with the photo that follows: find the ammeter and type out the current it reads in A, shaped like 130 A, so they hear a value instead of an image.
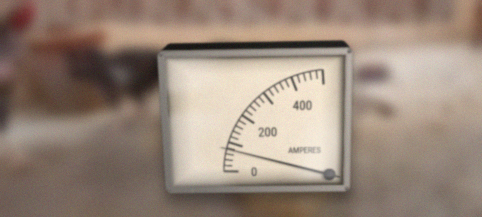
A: 80 A
